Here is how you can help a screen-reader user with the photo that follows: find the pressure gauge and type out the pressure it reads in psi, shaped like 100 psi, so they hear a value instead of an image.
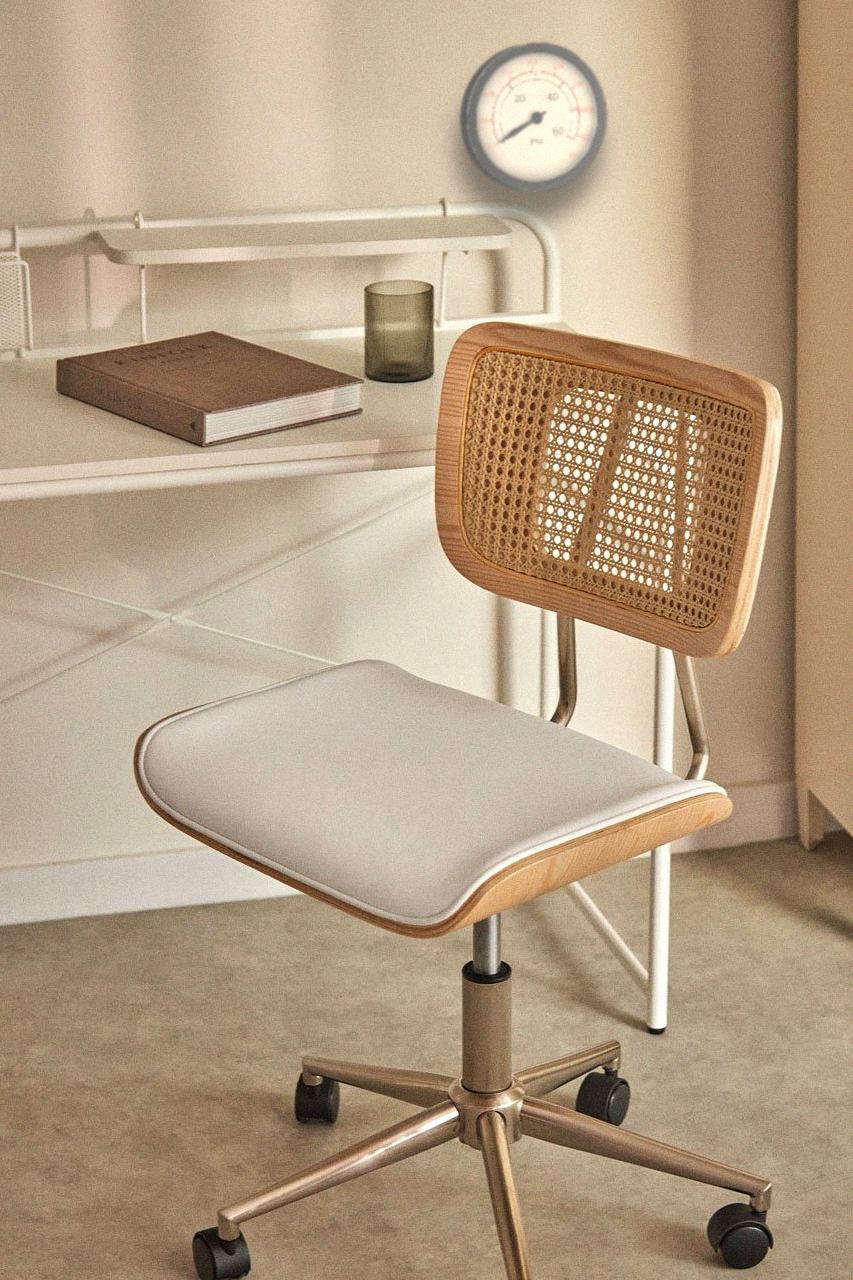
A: 0 psi
